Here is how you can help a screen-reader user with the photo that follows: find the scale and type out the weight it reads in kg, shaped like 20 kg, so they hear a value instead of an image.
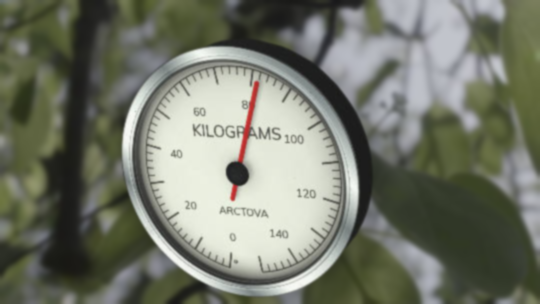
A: 82 kg
